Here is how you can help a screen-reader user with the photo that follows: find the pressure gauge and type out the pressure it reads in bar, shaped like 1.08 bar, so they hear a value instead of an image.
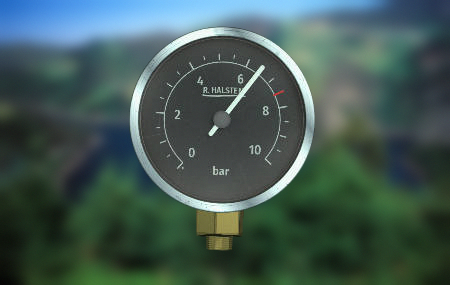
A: 6.5 bar
